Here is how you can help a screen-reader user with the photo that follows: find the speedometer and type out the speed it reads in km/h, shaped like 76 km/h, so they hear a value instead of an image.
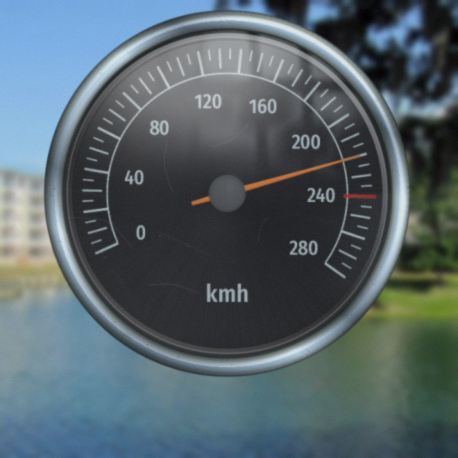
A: 220 km/h
